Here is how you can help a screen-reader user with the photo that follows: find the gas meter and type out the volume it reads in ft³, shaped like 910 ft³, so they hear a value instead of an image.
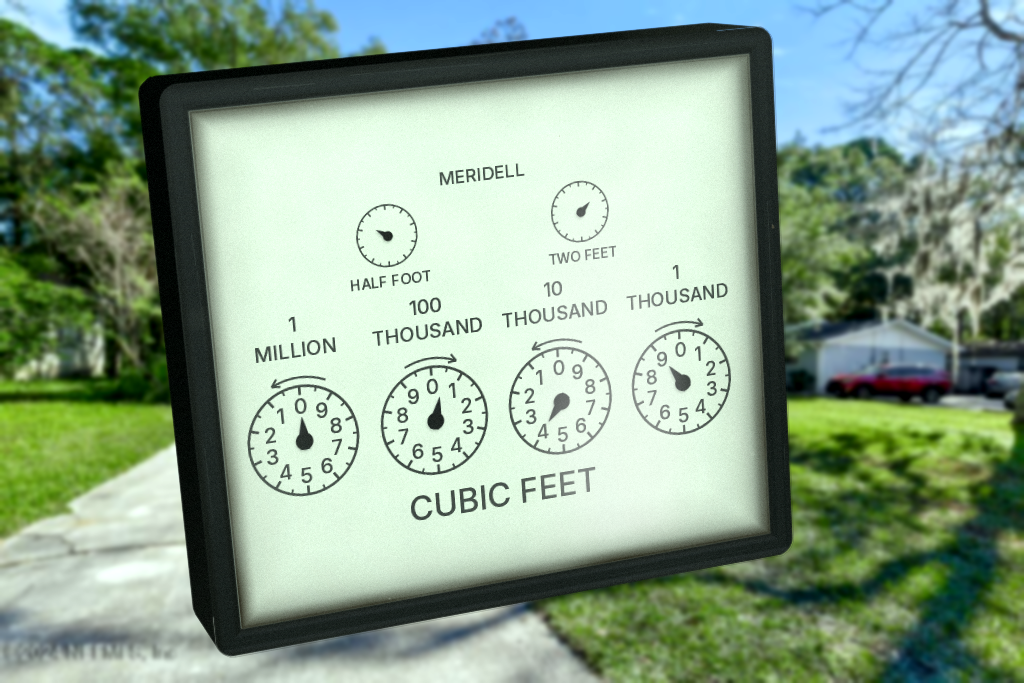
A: 3900 ft³
